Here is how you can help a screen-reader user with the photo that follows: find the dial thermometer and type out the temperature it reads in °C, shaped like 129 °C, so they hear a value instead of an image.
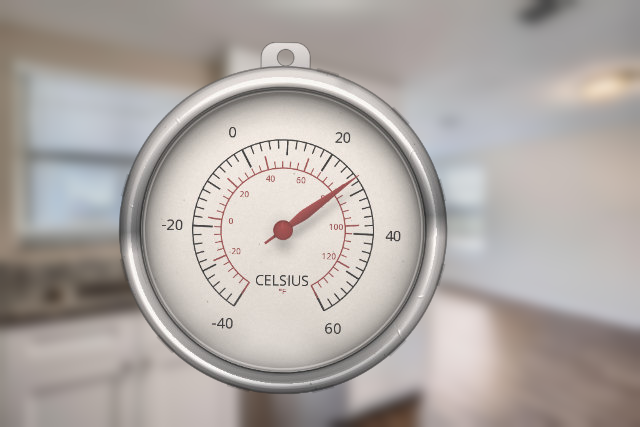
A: 27 °C
